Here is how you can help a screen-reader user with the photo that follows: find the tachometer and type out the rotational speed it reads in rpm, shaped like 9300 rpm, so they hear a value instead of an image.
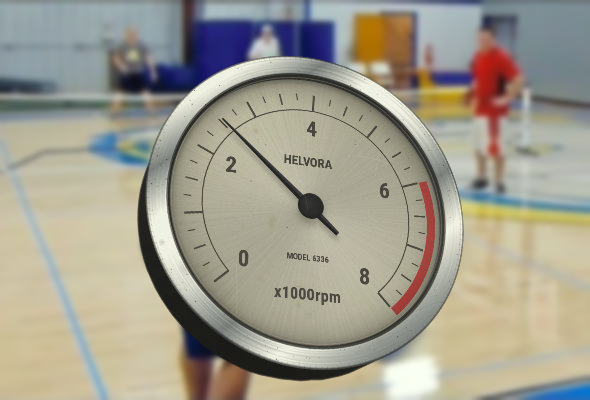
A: 2500 rpm
